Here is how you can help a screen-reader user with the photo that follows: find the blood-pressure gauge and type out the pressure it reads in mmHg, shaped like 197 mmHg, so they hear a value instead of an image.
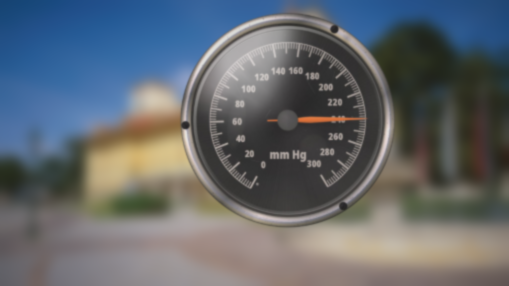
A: 240 mmHg
